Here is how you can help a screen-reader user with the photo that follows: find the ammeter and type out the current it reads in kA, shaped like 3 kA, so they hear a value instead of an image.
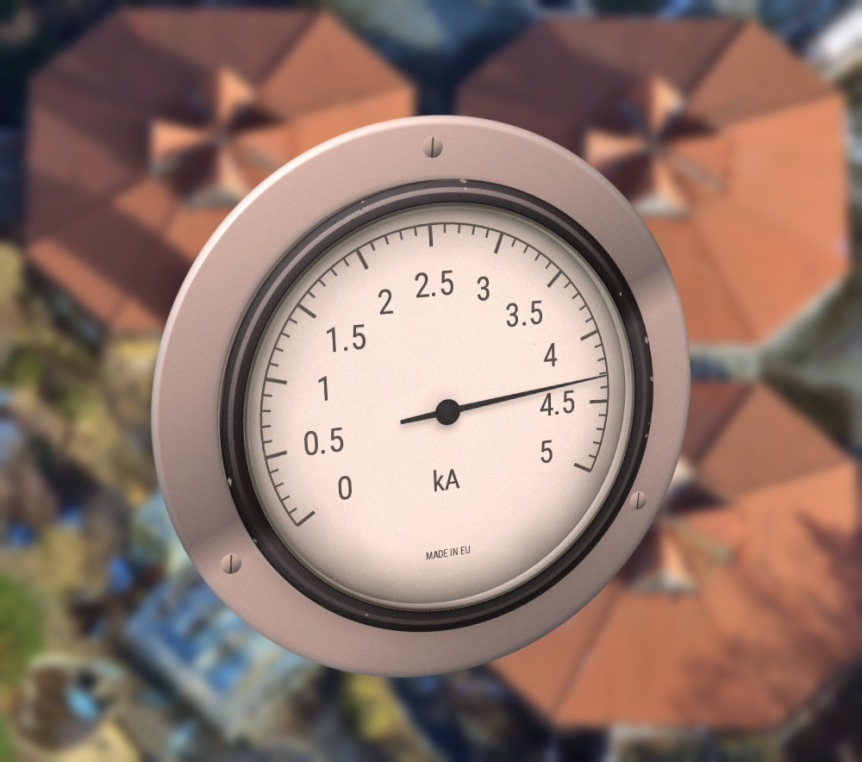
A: 4.3 kA
